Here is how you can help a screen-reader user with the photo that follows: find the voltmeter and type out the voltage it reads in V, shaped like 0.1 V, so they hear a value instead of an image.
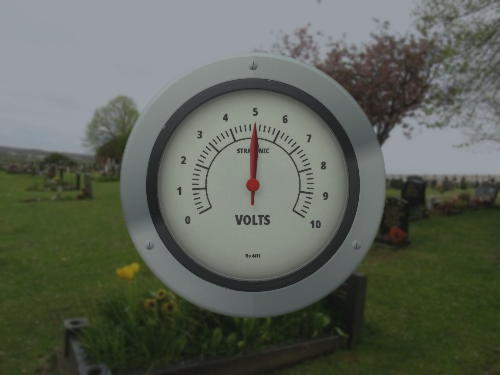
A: 5 V
